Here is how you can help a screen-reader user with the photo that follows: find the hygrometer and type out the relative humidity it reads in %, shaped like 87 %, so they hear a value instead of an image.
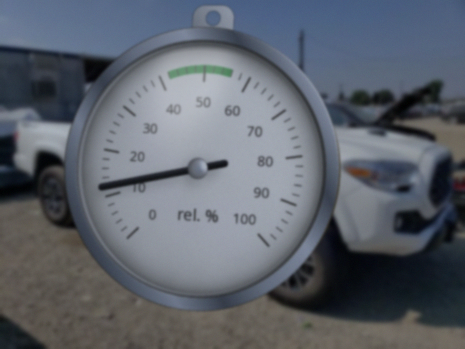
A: 12 %
